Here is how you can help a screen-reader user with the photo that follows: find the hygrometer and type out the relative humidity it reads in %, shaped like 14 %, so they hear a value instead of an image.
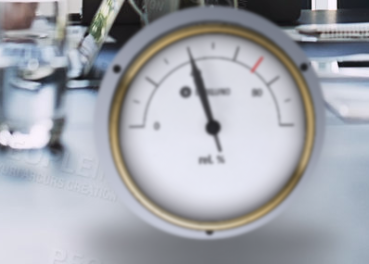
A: 40 %
